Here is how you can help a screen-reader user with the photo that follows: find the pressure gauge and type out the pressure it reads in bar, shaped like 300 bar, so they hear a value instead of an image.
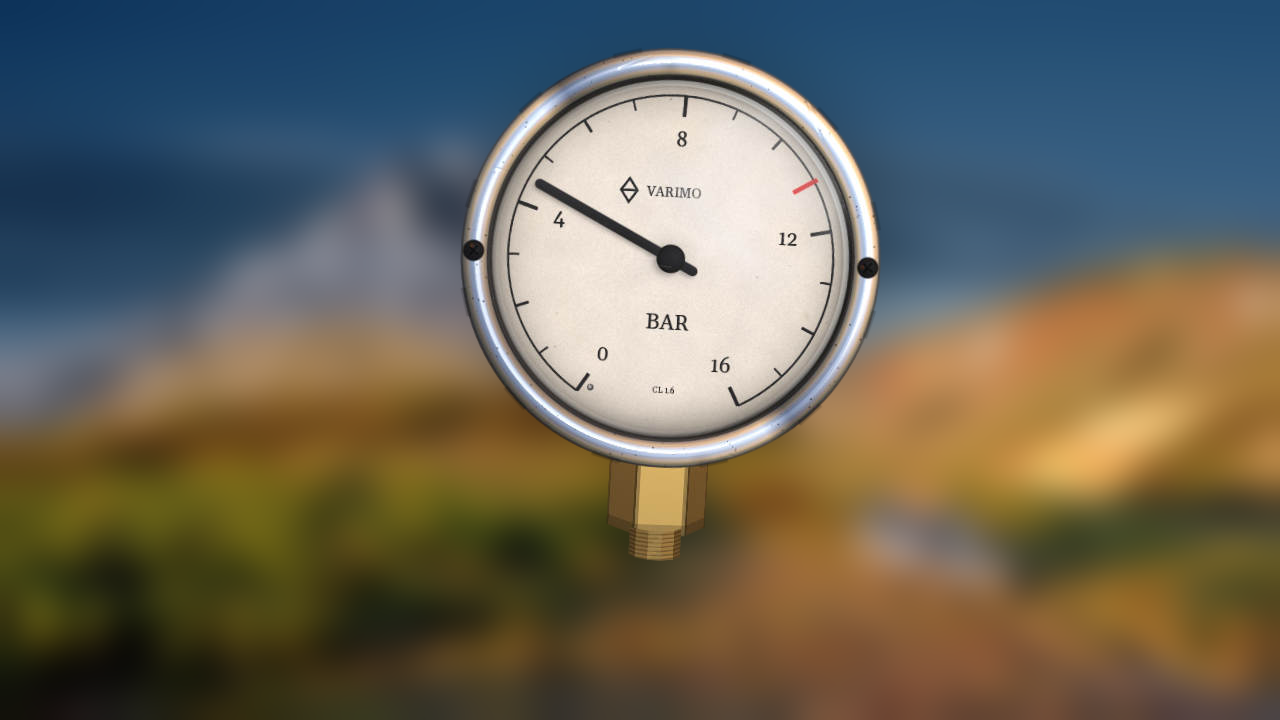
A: 4.5 bar
